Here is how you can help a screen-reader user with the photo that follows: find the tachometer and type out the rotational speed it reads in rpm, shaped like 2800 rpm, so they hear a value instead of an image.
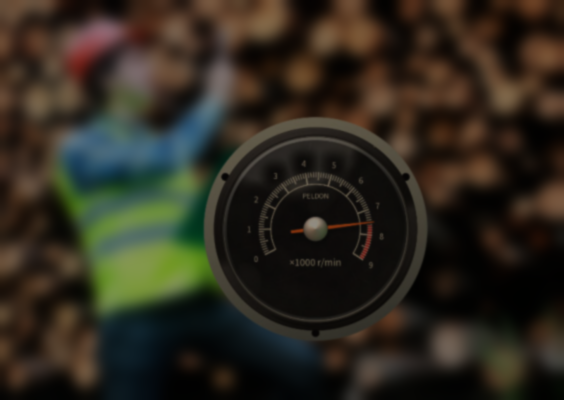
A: 7500 rpm
